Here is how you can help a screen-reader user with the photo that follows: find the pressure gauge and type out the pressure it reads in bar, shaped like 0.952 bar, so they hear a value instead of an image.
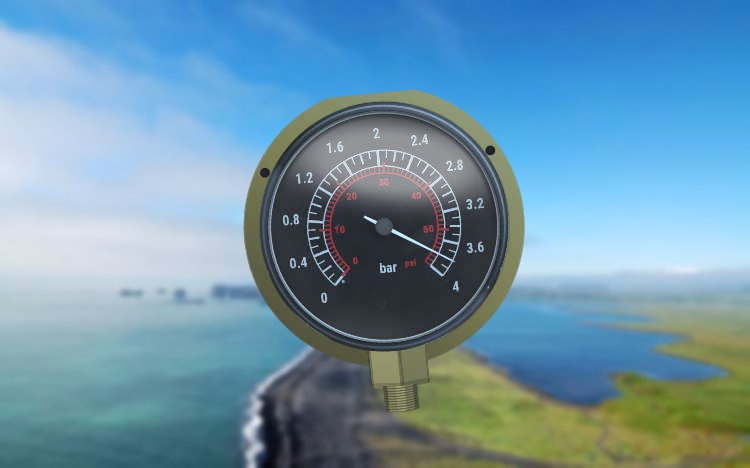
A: 3.8 bar
